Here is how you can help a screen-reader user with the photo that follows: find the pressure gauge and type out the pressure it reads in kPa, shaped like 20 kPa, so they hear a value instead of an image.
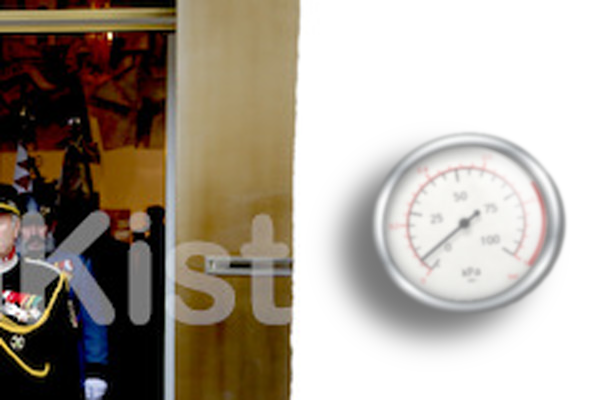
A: 5 kPa
